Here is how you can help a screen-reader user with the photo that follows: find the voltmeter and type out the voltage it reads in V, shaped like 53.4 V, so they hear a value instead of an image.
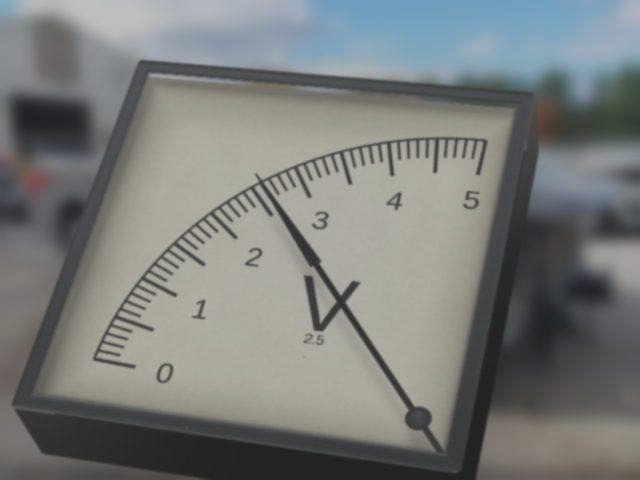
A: 2.6 V
